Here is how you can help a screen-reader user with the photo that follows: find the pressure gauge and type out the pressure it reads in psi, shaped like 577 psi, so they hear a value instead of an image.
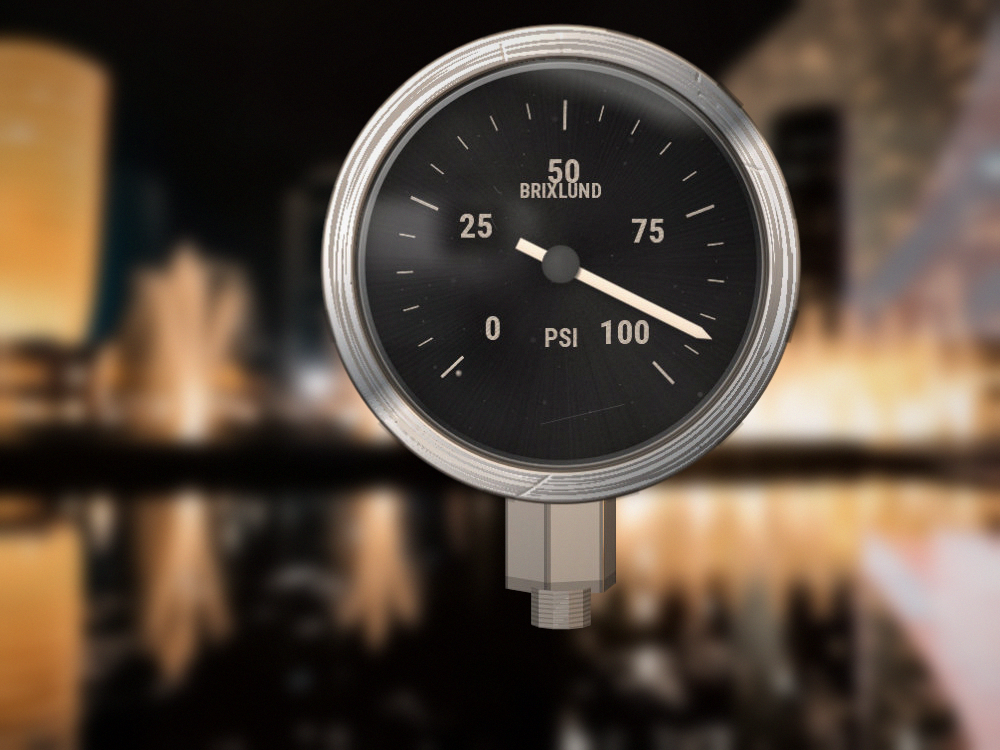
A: 92.5 psi
